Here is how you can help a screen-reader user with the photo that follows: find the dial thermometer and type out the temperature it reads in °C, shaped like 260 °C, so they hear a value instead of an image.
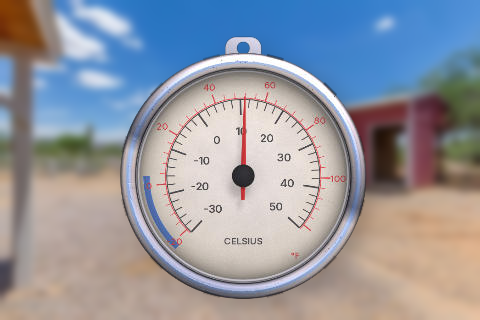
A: 11 °C
